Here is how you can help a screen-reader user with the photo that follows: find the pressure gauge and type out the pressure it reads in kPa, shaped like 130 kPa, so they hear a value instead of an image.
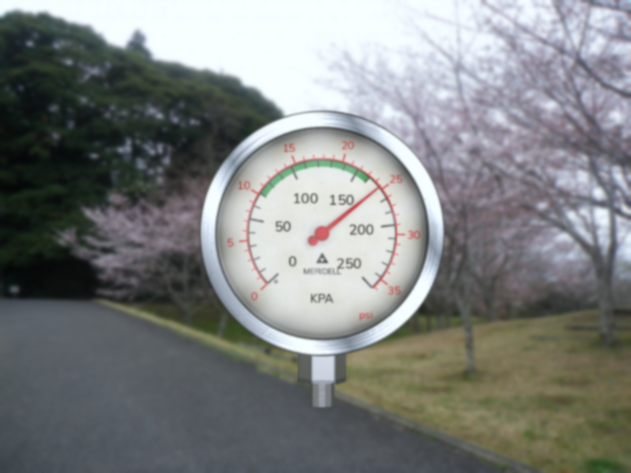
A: 170 kPa
